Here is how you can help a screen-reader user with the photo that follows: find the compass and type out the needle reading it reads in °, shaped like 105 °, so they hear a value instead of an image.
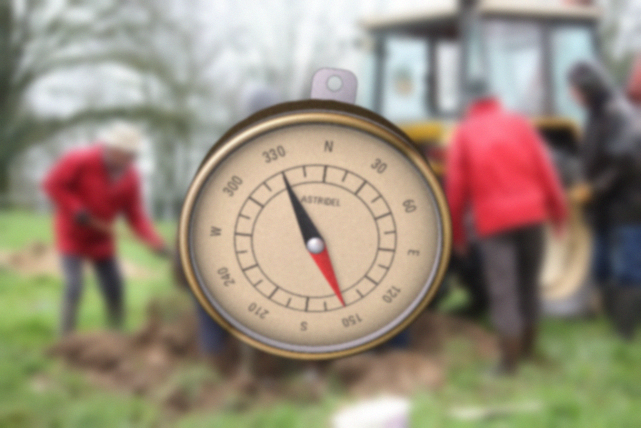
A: 150 °
